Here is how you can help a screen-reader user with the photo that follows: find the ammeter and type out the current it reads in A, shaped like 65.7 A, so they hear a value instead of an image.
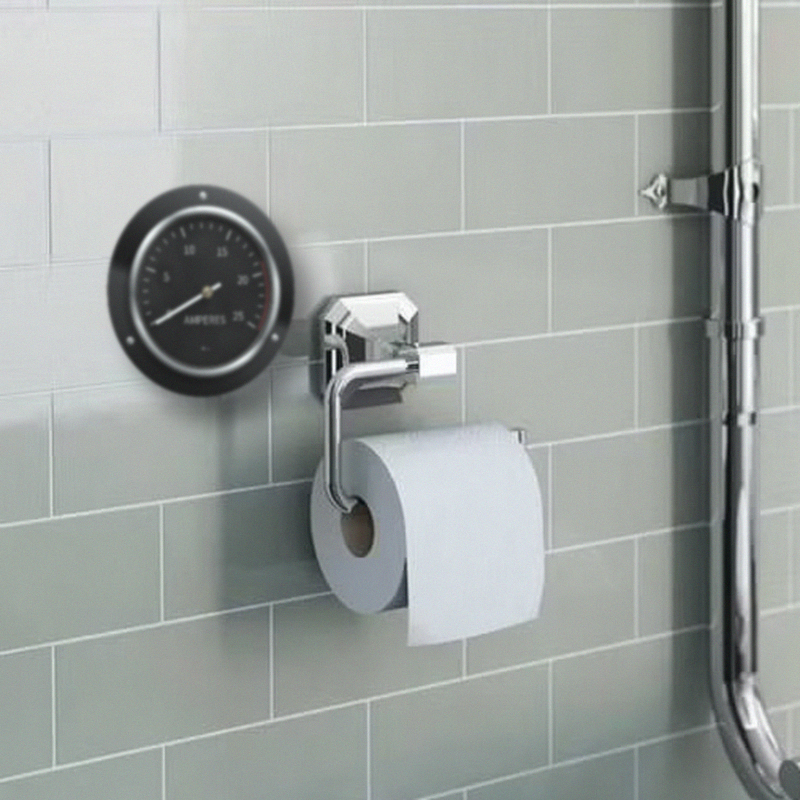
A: 0 A
